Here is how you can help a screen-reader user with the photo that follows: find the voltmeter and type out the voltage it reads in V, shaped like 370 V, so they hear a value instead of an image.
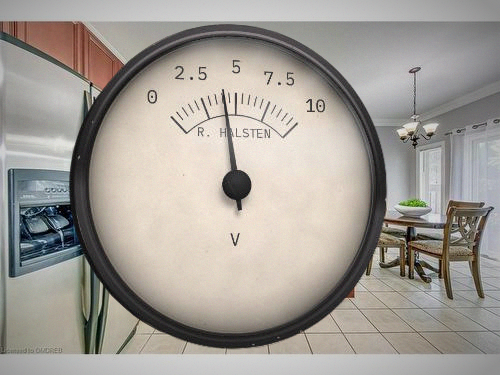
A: 4 V
